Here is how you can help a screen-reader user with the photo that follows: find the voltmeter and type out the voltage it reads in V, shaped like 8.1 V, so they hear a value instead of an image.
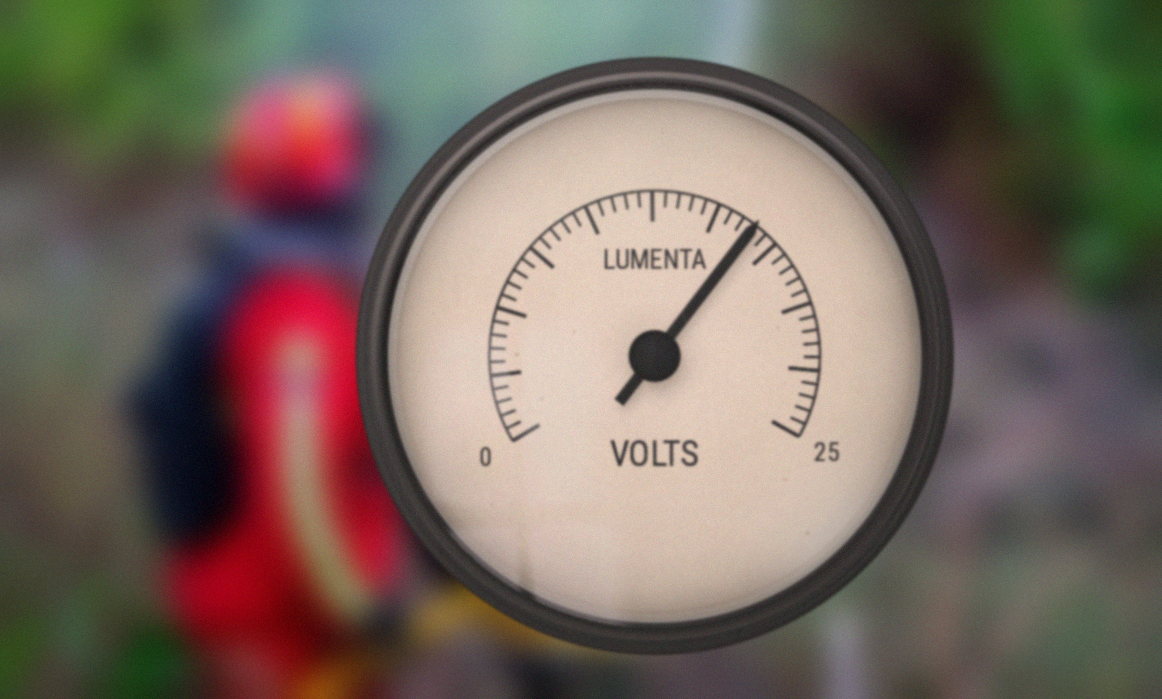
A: 16.5 V
